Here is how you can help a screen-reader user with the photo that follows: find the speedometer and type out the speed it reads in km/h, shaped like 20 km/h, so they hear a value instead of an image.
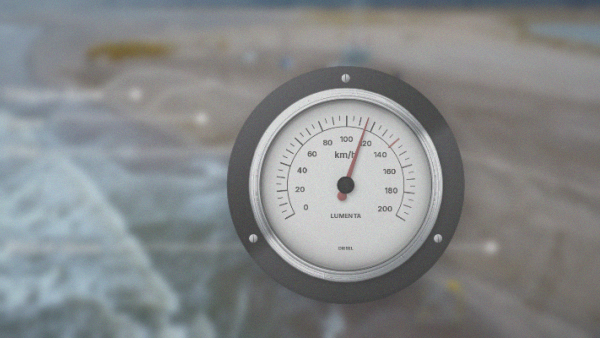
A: 115 km/h
